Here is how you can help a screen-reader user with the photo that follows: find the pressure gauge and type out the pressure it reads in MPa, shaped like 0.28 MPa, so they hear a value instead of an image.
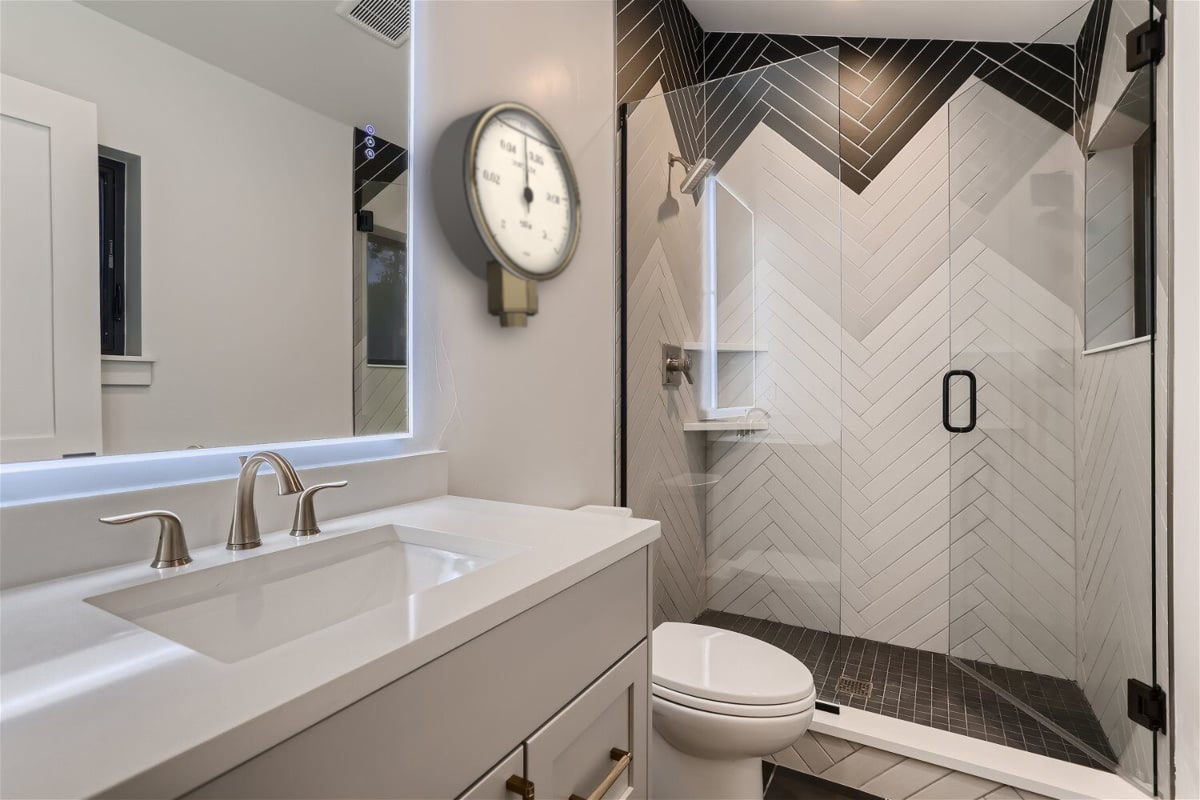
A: 0.05 MPa
